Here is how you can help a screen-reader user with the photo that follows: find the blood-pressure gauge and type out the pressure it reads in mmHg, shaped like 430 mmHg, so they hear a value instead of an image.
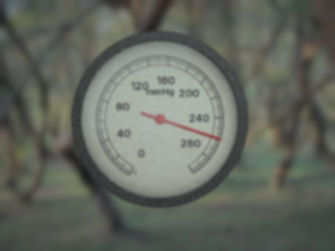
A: 260 mmHg
